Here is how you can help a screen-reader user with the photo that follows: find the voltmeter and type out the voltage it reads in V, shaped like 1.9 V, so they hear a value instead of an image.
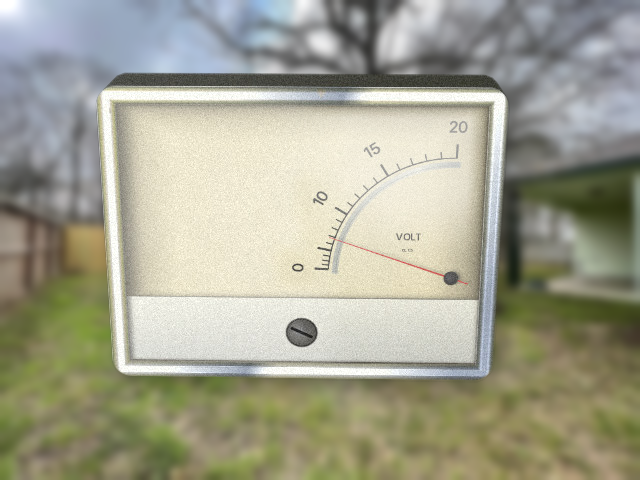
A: 7 V
